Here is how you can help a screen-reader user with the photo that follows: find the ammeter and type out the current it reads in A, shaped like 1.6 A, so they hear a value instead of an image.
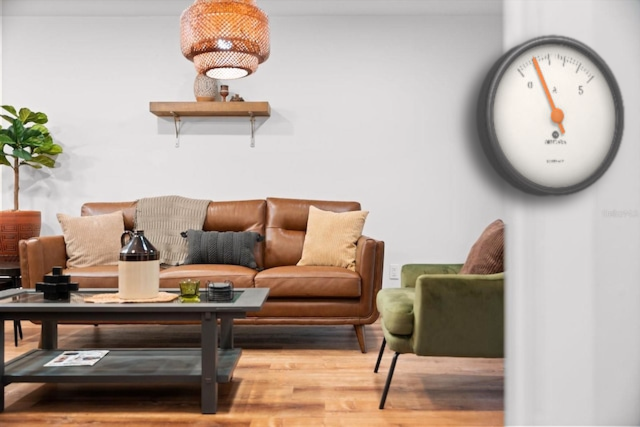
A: 1 A
